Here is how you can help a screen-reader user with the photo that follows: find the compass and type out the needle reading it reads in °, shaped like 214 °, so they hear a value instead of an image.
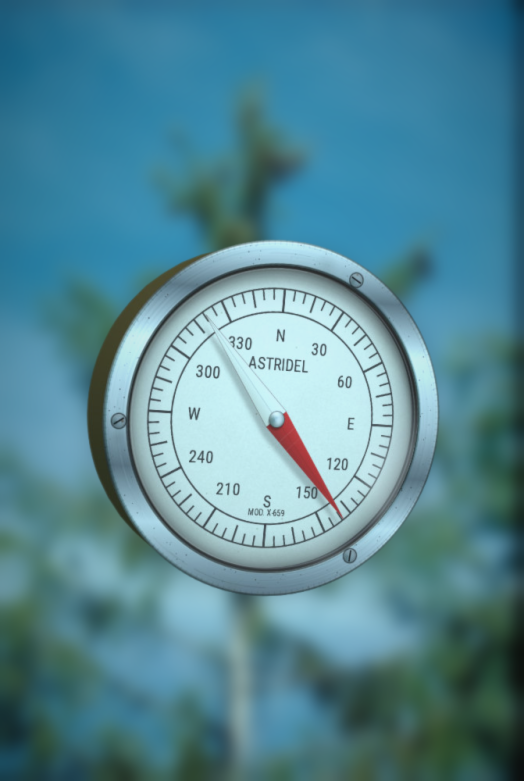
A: 140 °
